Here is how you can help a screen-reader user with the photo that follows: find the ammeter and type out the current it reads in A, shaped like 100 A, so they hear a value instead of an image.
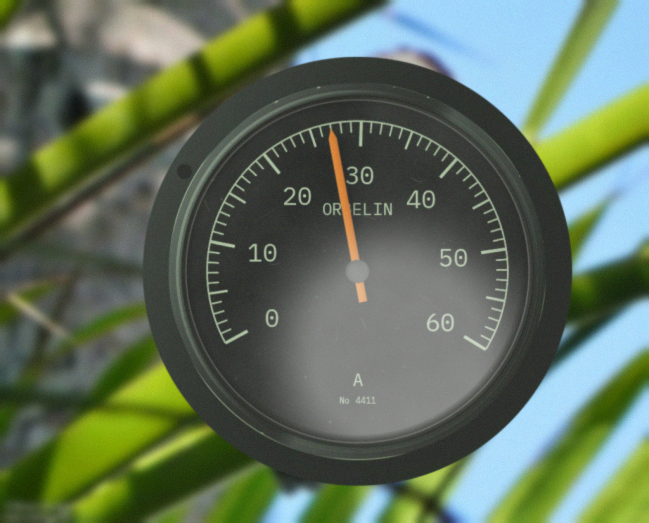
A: 27 A
